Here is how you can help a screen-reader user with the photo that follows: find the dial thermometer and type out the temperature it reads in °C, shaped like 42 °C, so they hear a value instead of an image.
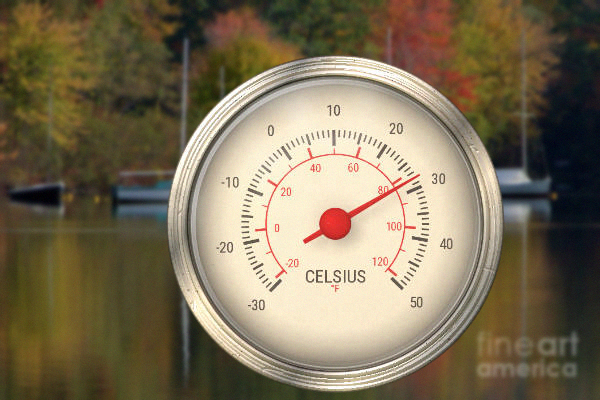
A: 28 °C
